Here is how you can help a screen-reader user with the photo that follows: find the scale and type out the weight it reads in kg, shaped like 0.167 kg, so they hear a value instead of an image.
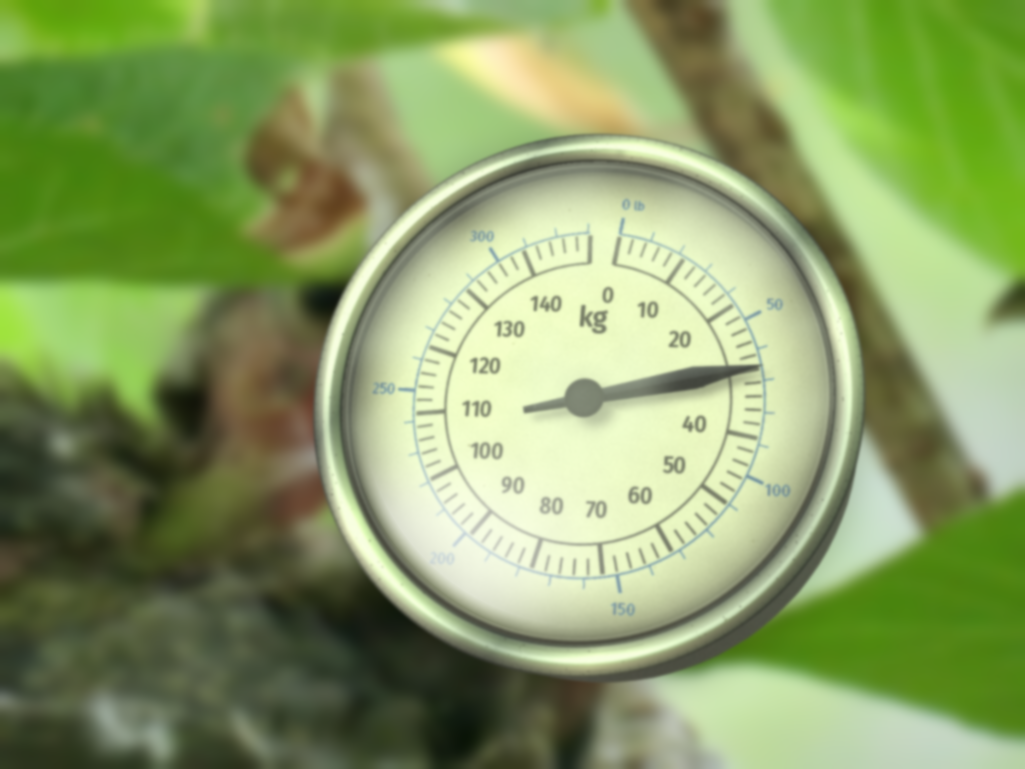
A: 30 kg
